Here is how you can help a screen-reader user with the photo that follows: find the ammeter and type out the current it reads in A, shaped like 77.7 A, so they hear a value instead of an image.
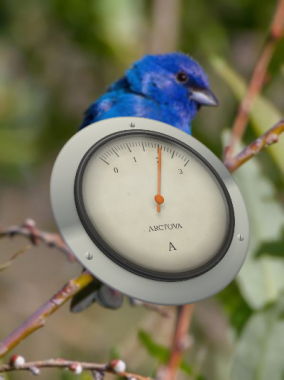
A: 2 A
